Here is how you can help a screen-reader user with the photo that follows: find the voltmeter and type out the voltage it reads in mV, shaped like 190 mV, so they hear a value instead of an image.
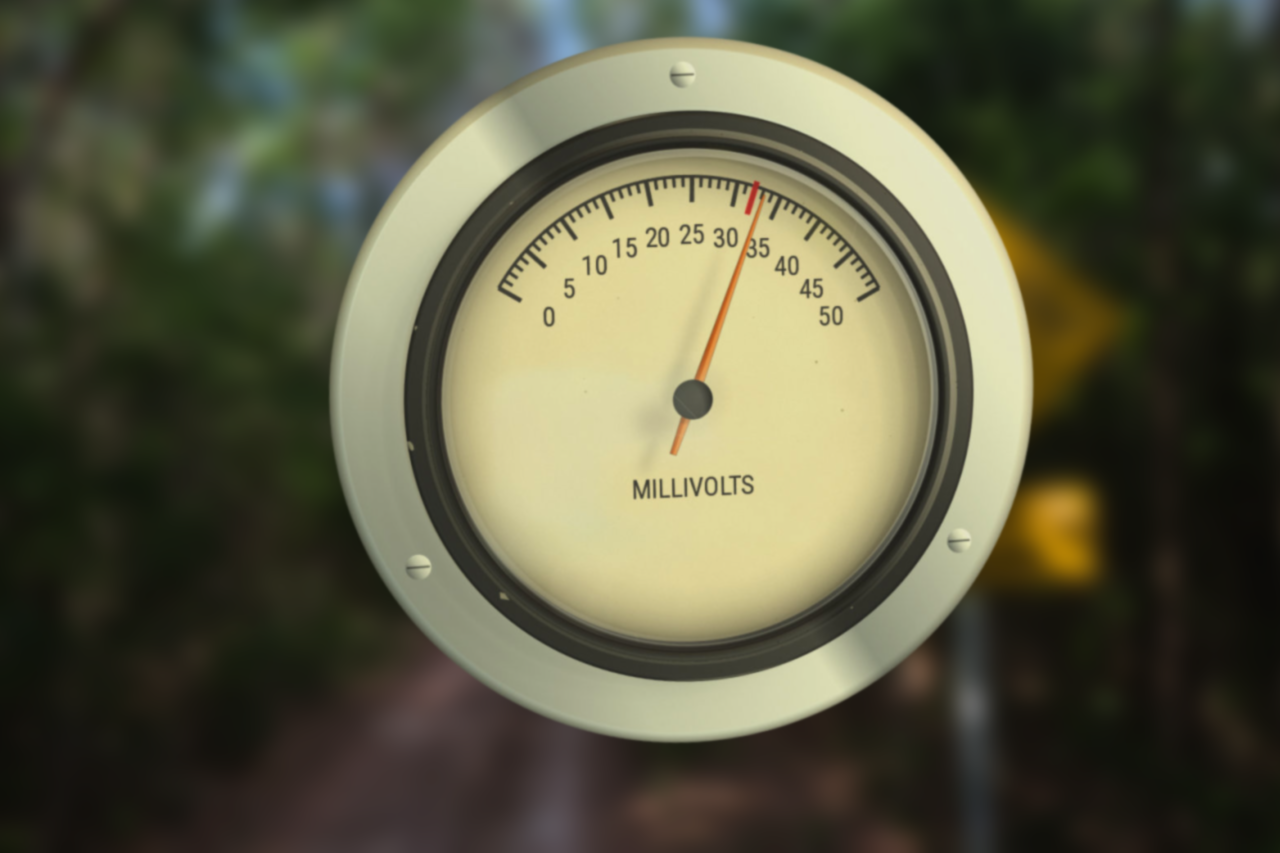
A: 33 mV
